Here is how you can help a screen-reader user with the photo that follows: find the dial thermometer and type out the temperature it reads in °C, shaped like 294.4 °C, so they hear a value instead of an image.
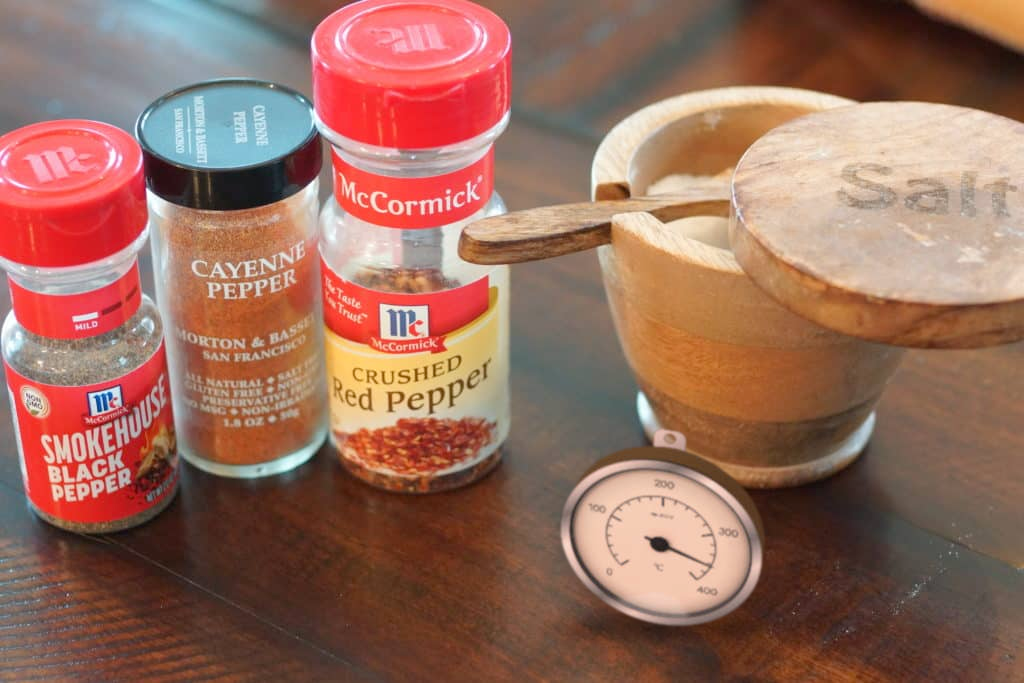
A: 360 °C
